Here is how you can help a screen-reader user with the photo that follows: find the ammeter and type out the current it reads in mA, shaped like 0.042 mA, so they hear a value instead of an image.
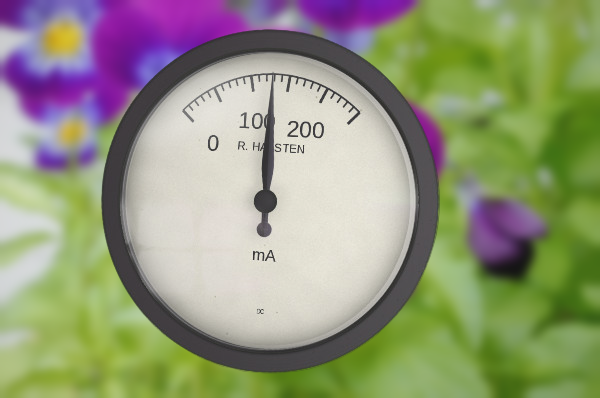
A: 130 mA
